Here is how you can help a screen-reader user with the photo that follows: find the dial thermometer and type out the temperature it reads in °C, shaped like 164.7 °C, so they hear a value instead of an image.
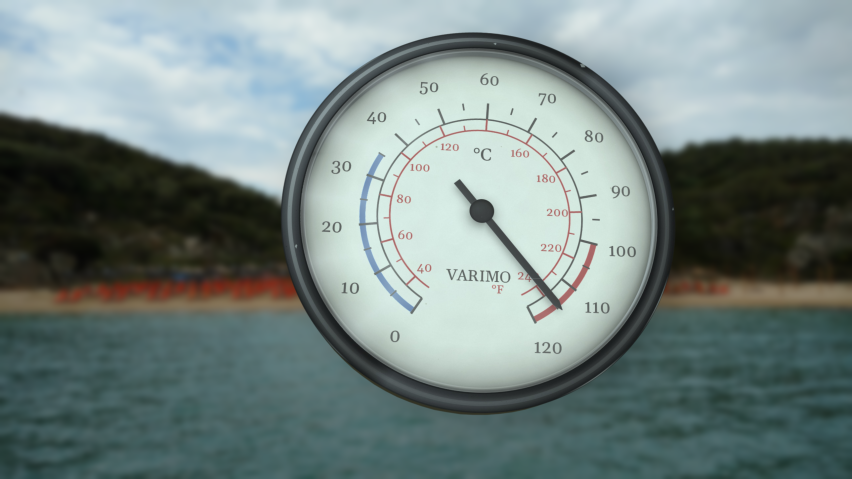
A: 115 °C
